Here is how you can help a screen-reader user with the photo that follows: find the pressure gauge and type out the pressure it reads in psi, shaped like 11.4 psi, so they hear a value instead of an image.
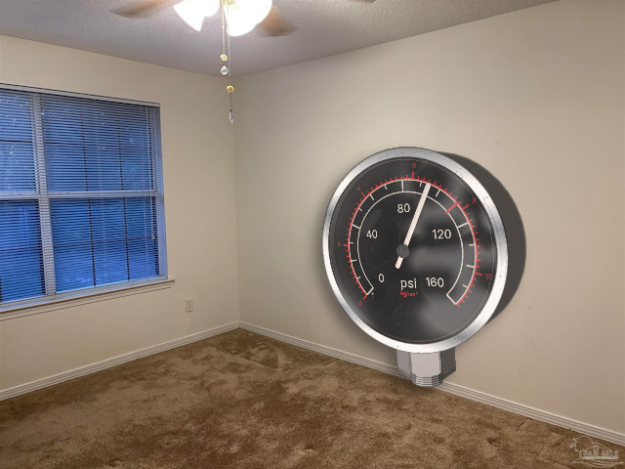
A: 95 psi
